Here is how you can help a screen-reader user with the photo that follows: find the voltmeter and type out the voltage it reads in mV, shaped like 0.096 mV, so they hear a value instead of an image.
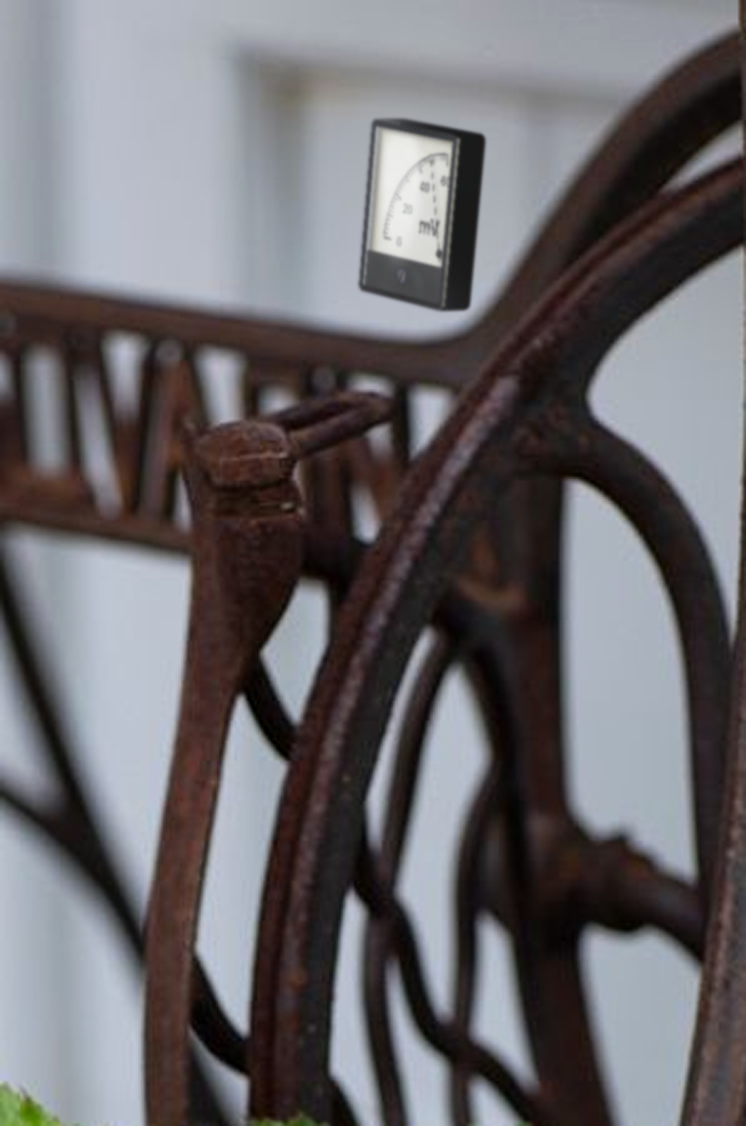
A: 50 mV
